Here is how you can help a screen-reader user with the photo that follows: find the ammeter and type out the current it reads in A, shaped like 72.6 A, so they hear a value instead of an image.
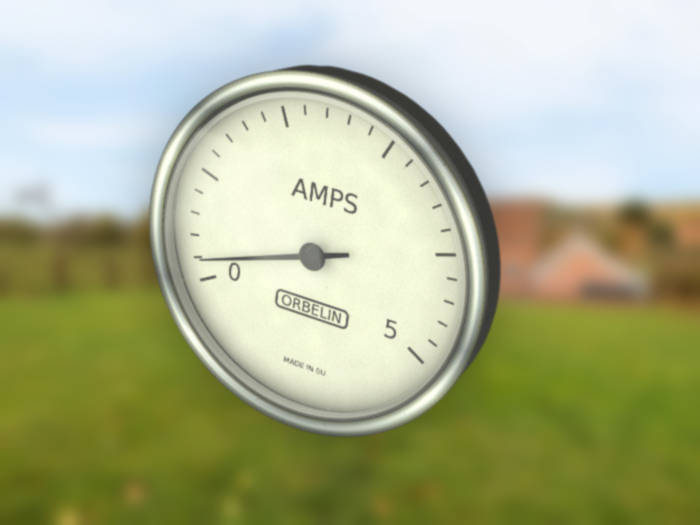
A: 0.2 A
